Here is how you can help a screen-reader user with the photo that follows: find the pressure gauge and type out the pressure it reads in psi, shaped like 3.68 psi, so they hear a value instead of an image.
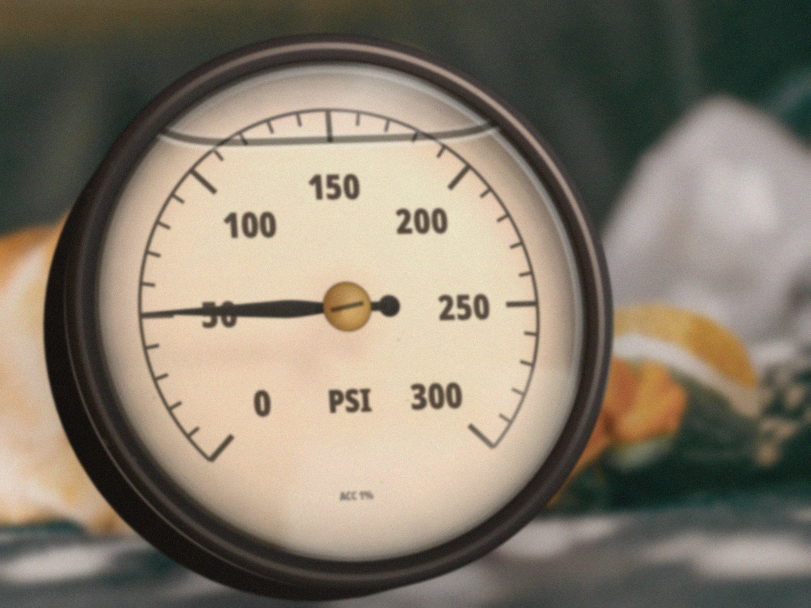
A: 50 psi
